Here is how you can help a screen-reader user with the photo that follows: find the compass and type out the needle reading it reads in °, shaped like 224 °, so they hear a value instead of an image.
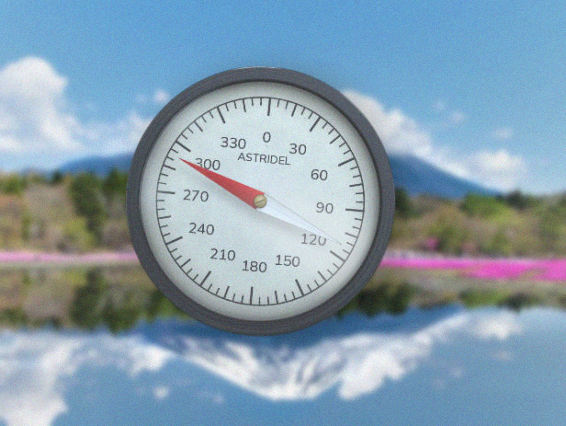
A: 292.5 °
